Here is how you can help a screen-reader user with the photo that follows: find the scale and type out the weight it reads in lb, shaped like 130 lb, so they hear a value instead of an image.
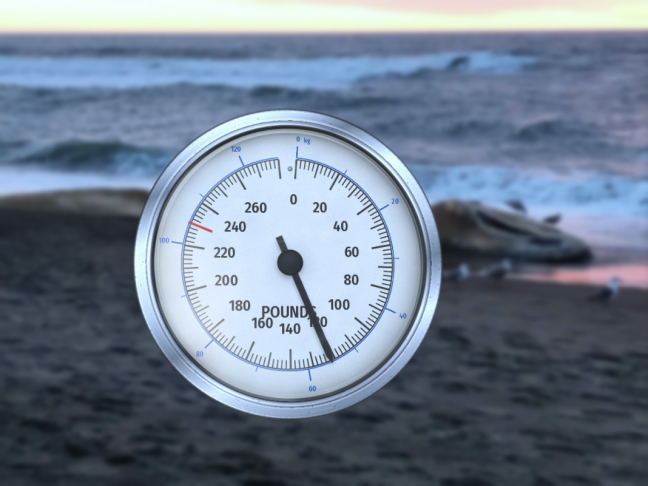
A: 122 lb
